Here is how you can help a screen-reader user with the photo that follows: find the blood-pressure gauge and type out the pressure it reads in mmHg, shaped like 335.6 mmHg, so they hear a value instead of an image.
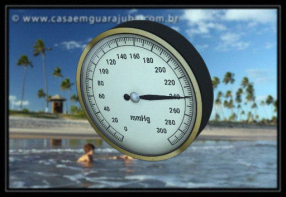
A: 240 mmHg
